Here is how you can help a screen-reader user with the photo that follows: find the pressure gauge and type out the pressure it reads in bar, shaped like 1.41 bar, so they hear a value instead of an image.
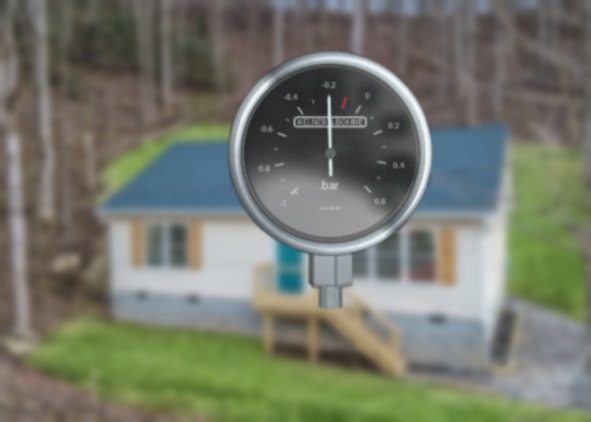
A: -0.2 bar
